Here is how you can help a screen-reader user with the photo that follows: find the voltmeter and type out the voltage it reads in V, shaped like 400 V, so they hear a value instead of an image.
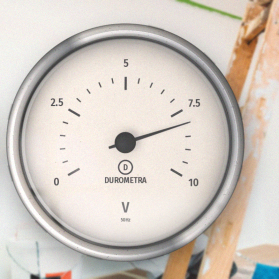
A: 8 V
